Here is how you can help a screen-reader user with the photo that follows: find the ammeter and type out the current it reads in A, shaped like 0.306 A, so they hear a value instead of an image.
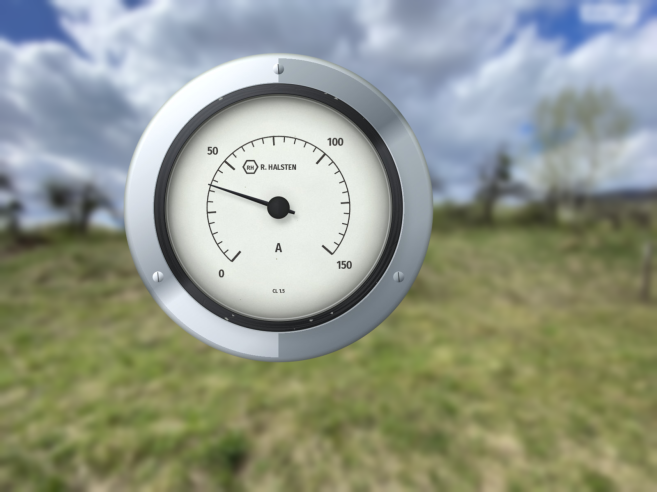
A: 37.5 A
